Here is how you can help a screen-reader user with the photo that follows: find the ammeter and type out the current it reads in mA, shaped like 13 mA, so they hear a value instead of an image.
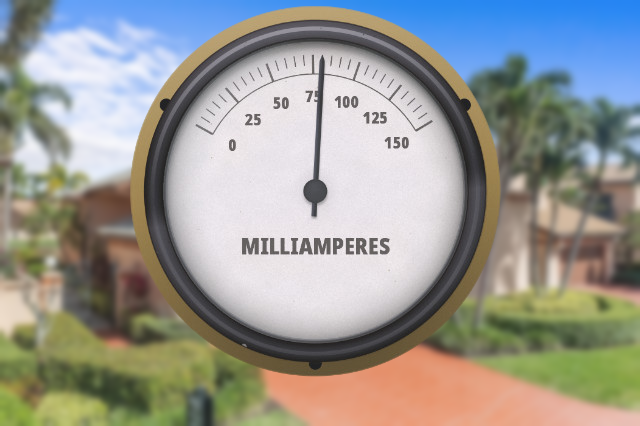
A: 80 mA
